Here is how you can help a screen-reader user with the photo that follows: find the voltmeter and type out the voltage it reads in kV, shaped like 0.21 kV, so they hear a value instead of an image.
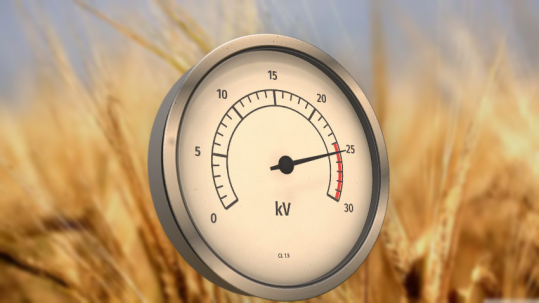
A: 25 kV
